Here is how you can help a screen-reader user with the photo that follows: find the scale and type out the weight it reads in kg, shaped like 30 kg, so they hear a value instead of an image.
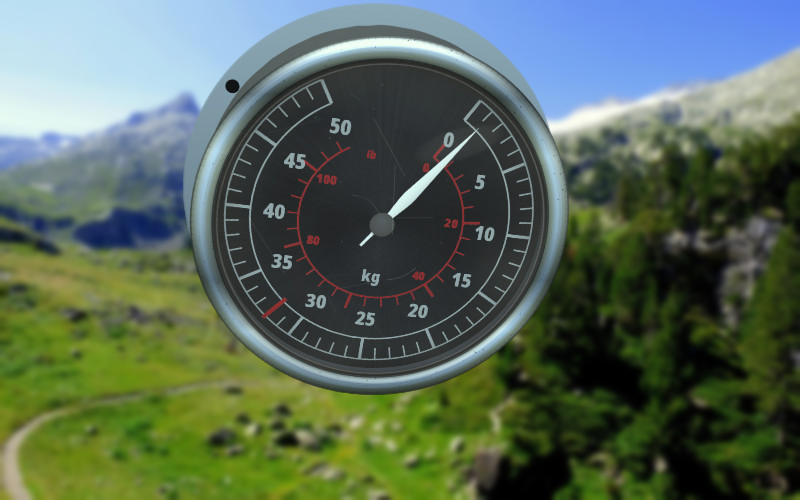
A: 1 kg
